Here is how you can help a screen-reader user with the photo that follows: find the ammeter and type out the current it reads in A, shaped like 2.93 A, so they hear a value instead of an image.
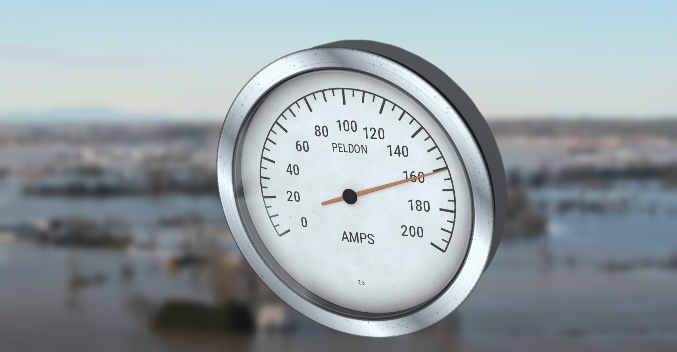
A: 160 A
